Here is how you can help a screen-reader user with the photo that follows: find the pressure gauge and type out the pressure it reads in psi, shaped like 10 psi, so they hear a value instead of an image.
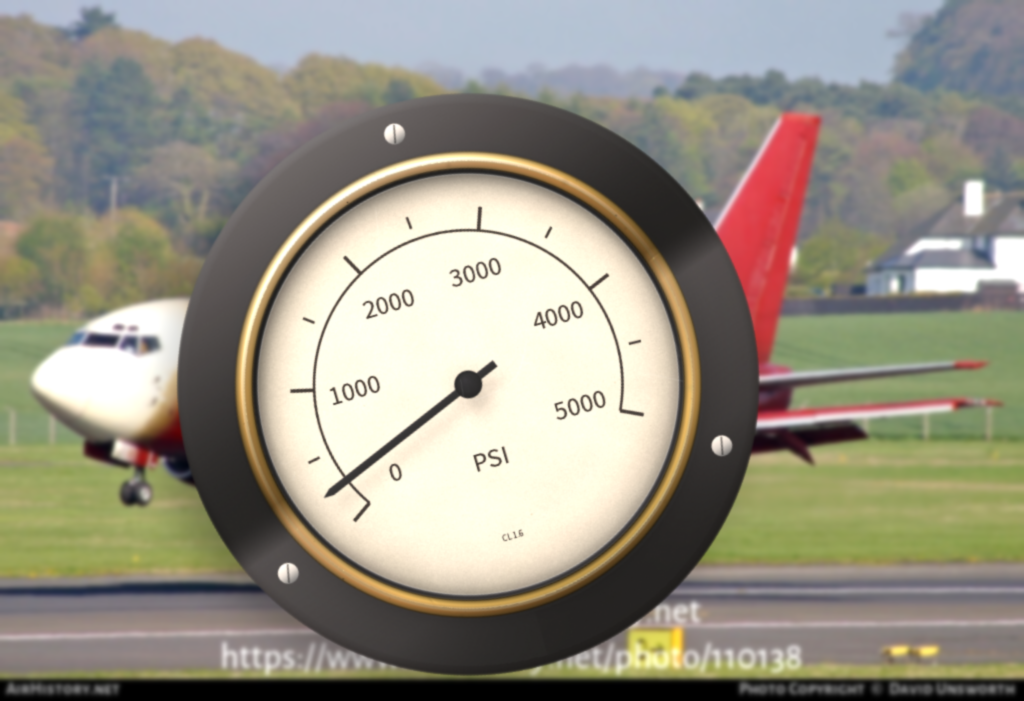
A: 250 psi
